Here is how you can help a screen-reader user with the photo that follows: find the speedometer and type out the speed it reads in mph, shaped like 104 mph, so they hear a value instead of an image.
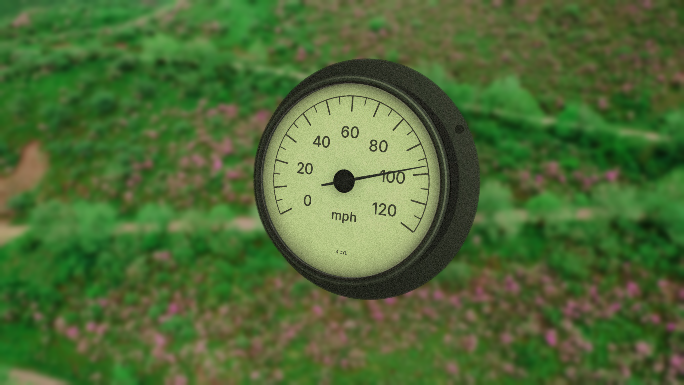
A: 97.5 mph
